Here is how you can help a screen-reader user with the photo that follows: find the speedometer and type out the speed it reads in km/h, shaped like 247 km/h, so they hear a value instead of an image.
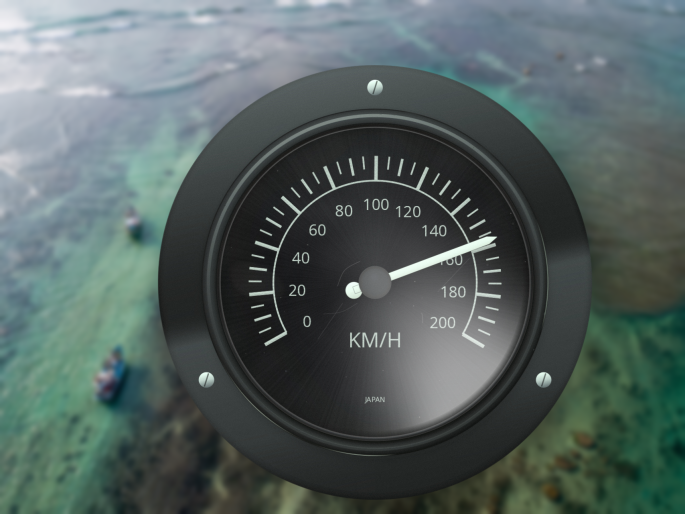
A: 157.5 km/h
